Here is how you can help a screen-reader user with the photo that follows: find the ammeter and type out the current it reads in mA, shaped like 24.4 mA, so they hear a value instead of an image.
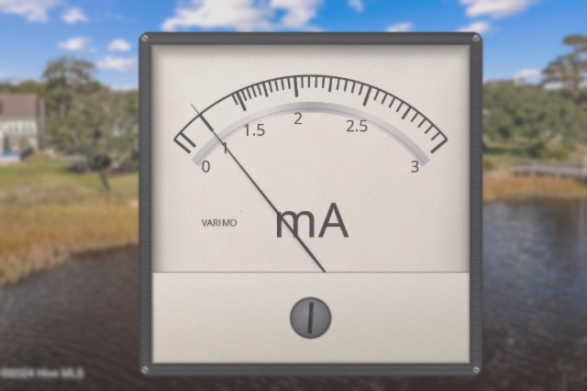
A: 1 mA
